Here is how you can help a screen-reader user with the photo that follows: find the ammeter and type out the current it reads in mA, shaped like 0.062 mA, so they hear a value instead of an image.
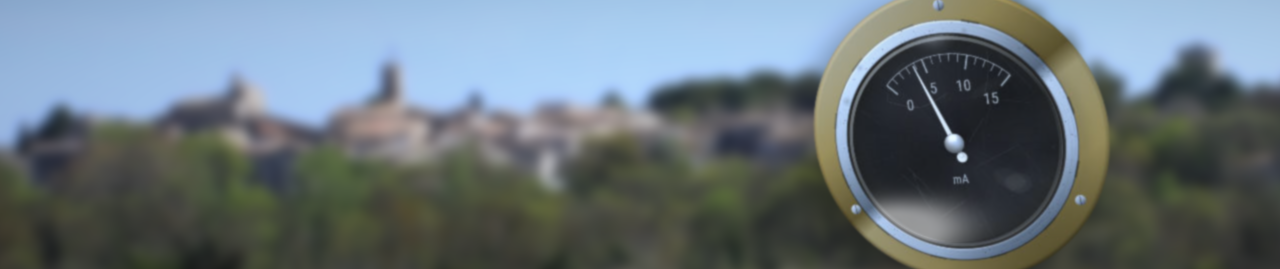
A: 4 mA
